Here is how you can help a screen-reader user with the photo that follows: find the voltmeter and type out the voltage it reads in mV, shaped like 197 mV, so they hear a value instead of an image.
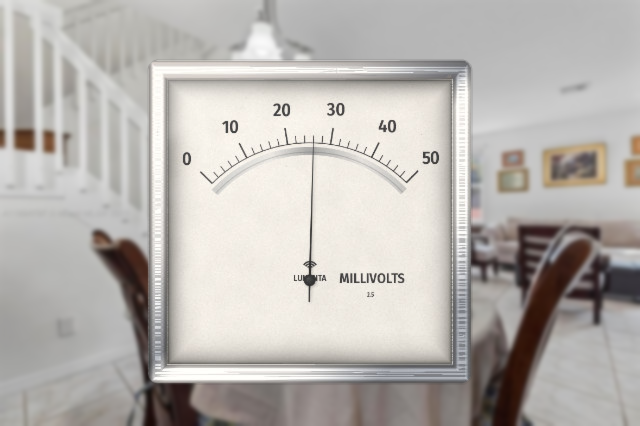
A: 26 mV
